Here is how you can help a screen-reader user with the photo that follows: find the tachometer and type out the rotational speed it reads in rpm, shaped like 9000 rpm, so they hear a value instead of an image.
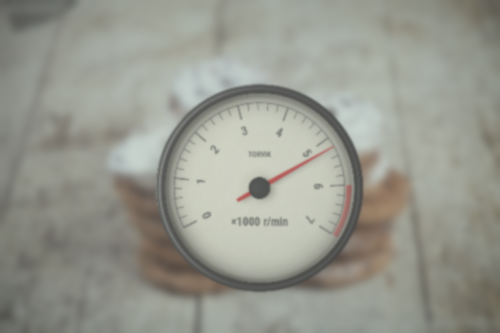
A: 5200 rpm
